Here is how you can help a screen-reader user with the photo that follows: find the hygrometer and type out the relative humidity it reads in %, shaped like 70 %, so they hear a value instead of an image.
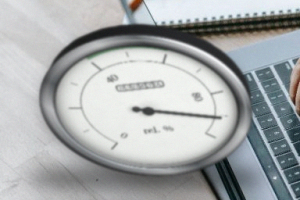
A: 90 %
